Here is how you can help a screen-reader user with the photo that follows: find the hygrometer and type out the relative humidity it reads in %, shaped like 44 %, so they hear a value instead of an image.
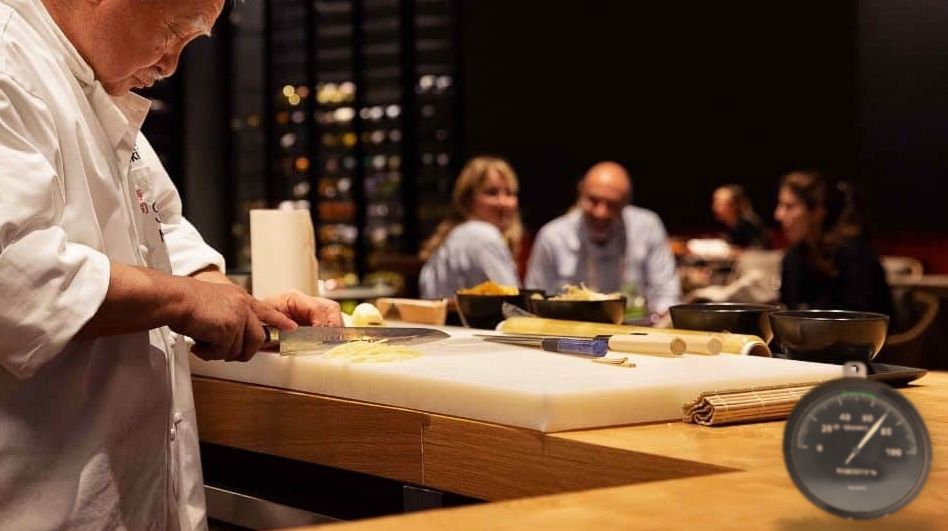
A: 70 %
